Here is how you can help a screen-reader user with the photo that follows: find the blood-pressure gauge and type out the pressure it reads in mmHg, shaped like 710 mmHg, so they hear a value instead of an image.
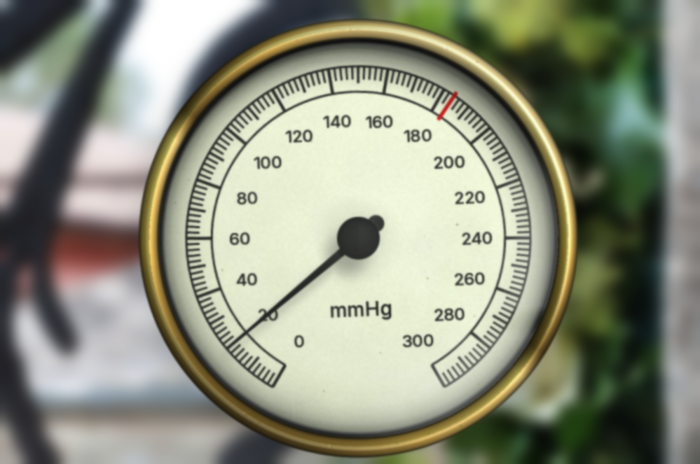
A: 20 mmHg
